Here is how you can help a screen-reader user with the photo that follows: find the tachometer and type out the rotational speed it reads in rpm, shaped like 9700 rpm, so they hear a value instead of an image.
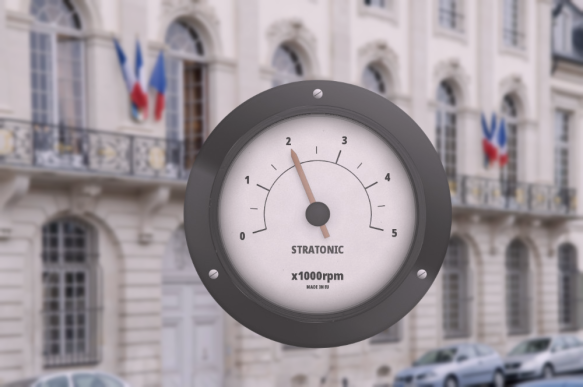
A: 2000 rpm
